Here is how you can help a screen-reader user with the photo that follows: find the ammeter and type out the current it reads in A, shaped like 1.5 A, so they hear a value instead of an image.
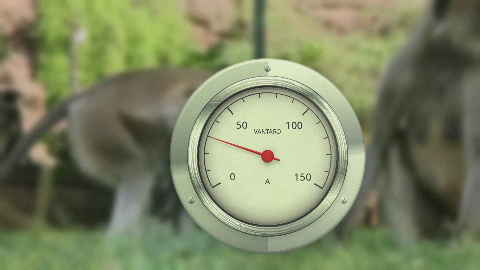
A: 30 A
